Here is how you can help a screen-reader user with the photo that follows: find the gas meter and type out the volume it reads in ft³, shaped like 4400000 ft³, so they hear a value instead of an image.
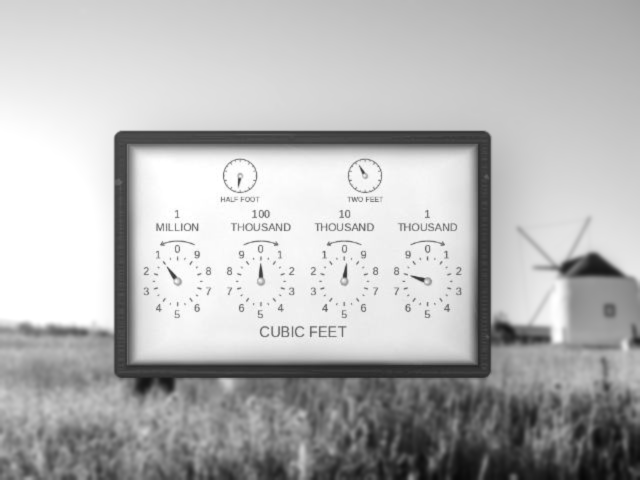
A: 99800 ft³
